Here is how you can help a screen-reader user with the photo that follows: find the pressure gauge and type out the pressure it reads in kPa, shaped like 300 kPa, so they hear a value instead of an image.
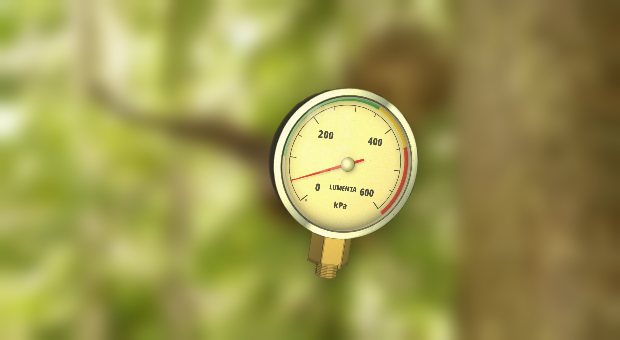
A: 50 kPa
